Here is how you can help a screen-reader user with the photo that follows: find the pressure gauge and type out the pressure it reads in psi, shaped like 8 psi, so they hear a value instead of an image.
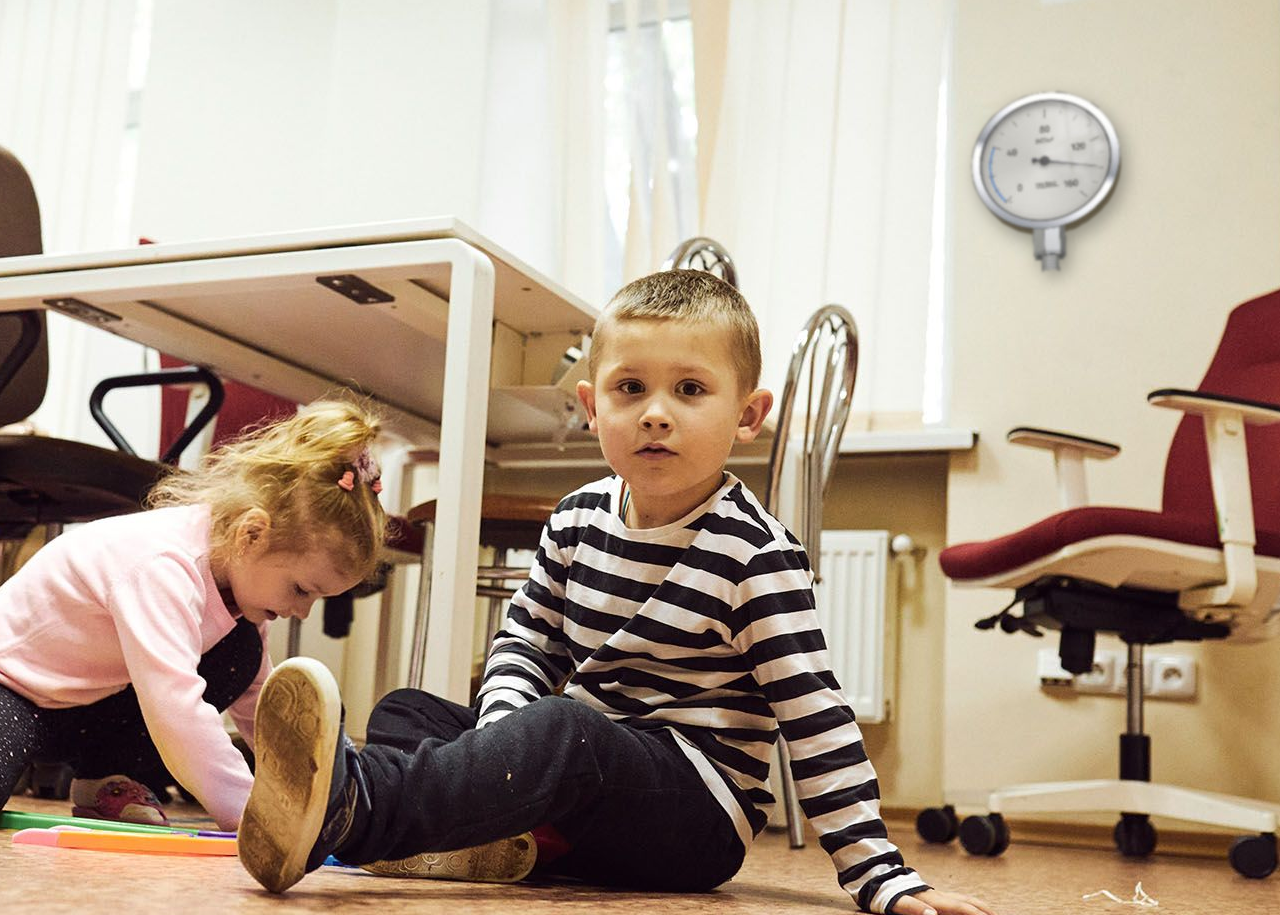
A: 140 psi
